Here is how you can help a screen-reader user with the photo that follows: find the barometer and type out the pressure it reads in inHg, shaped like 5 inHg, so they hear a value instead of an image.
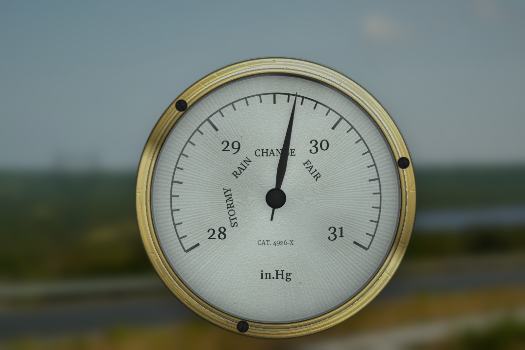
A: 29.65 inHg
